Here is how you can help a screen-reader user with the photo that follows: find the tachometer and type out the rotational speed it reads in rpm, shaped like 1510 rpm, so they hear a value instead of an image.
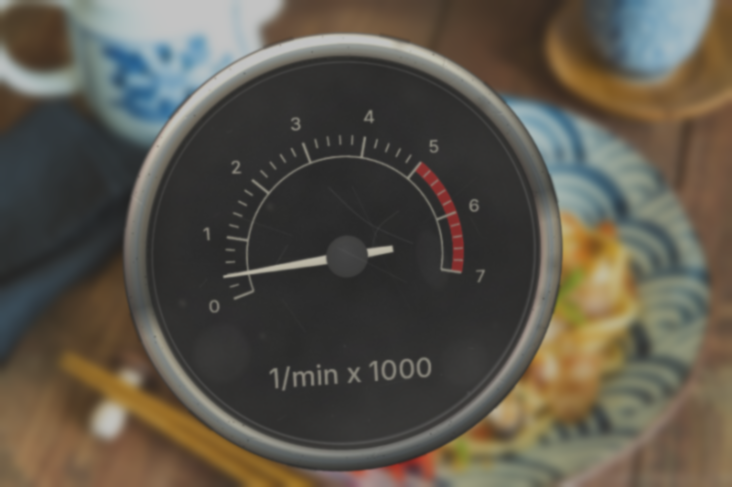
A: 400 rpm
